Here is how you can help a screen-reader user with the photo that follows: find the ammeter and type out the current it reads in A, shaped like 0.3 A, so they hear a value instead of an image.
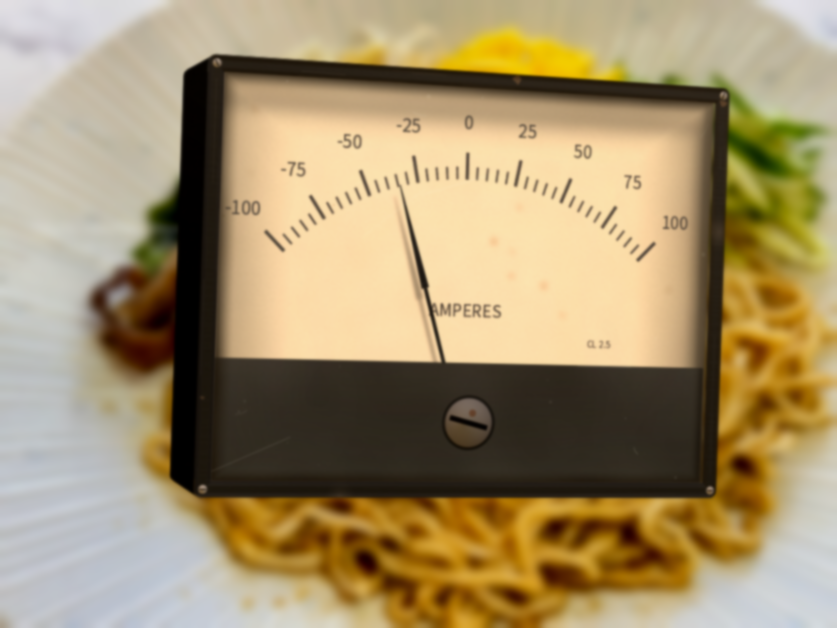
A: -35 A
